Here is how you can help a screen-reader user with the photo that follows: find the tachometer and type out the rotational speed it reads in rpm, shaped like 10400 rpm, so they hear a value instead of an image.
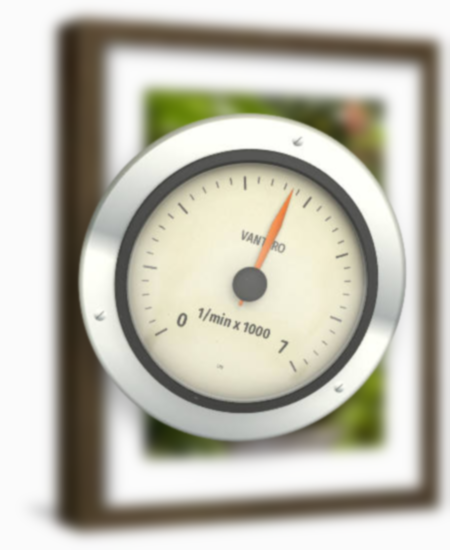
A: 3700 rpm
